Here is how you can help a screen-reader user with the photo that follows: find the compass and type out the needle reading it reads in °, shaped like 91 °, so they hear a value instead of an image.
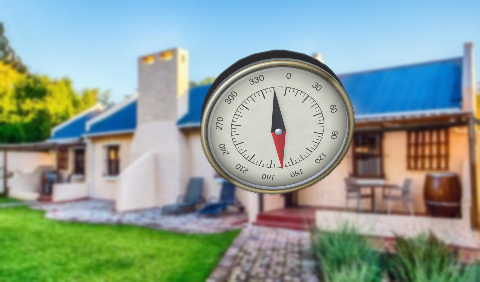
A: 165 °
